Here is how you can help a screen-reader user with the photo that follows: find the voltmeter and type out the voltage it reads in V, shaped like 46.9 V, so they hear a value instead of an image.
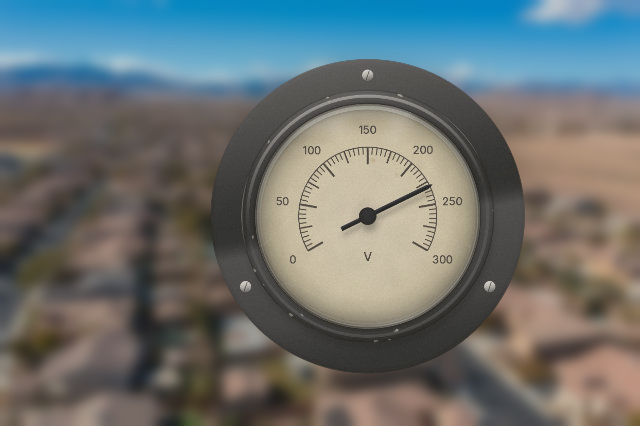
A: 230 V
